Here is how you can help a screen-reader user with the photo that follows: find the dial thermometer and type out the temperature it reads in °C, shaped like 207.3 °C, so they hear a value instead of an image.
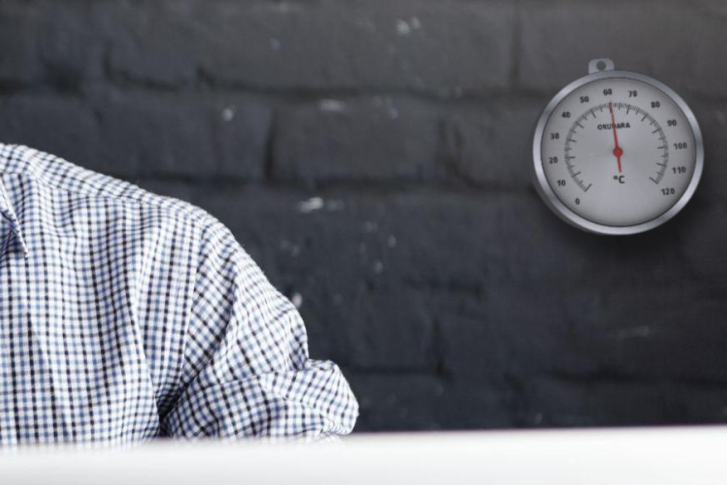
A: 60 °C
